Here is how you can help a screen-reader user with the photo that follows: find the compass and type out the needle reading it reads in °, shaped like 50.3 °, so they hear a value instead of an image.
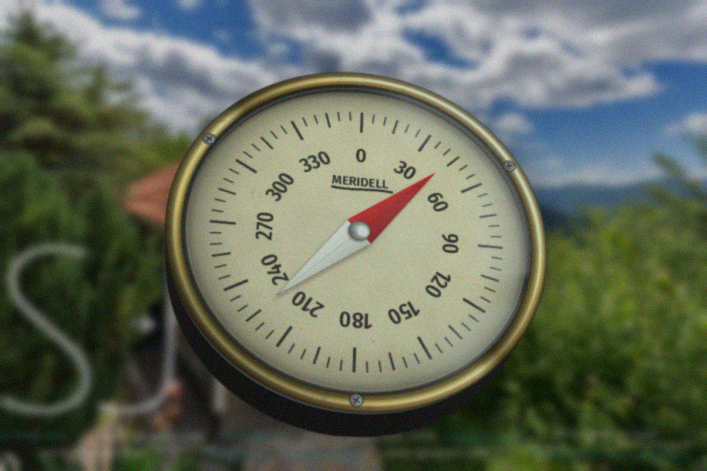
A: 45 °
